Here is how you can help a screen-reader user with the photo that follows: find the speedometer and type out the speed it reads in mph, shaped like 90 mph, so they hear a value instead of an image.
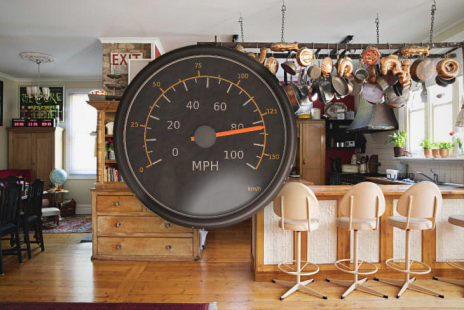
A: 82.5 mph
